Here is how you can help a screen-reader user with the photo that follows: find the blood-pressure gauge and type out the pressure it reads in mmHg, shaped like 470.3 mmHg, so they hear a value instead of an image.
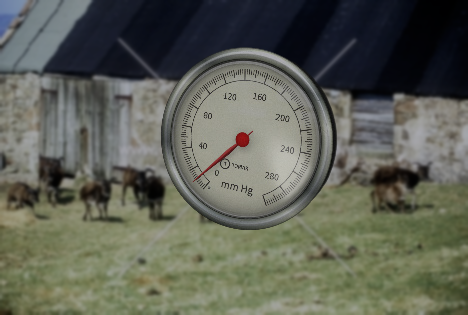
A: 10 mmHg
